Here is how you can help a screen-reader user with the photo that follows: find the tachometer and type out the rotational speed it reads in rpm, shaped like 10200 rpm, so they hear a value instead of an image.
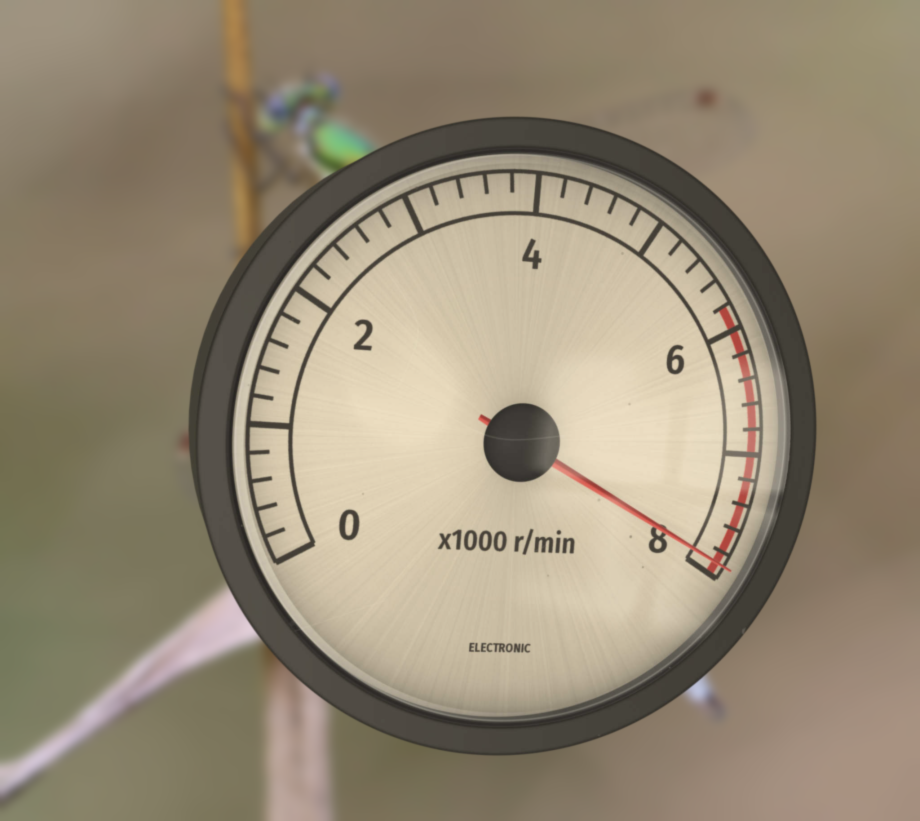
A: 7900 rpm
